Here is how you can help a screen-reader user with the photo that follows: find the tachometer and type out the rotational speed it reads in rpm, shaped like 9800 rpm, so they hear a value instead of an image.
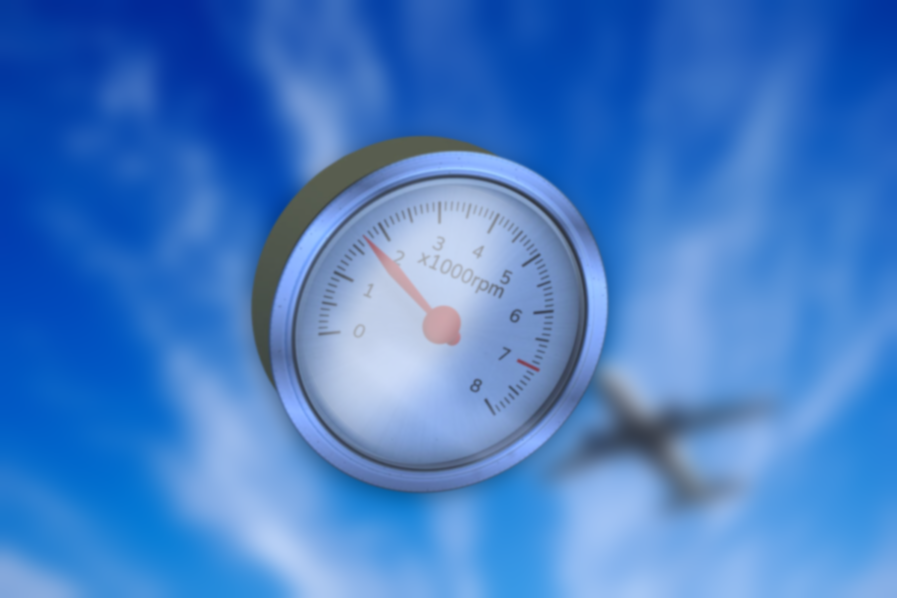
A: 1700 rpm
